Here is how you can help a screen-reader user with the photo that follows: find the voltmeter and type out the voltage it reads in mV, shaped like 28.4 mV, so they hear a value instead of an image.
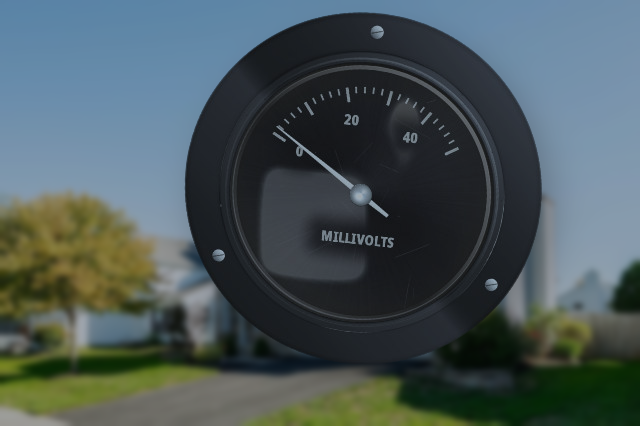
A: 2 mV
